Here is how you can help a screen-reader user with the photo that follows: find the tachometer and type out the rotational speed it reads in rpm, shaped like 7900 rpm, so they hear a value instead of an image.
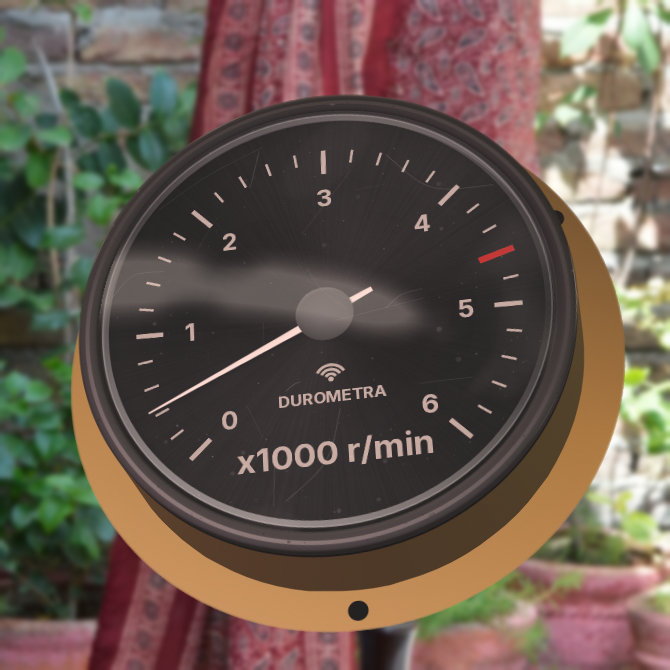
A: 400 rpm
